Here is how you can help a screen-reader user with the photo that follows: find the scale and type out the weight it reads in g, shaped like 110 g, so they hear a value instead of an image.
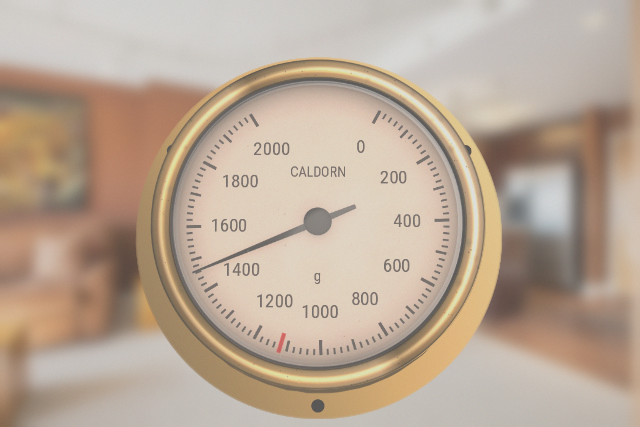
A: 1460 g
